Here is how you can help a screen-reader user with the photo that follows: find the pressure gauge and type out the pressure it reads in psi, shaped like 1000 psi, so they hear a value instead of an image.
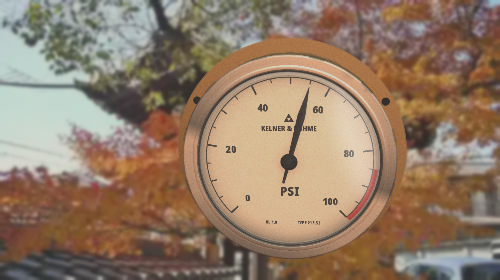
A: 55 psi
